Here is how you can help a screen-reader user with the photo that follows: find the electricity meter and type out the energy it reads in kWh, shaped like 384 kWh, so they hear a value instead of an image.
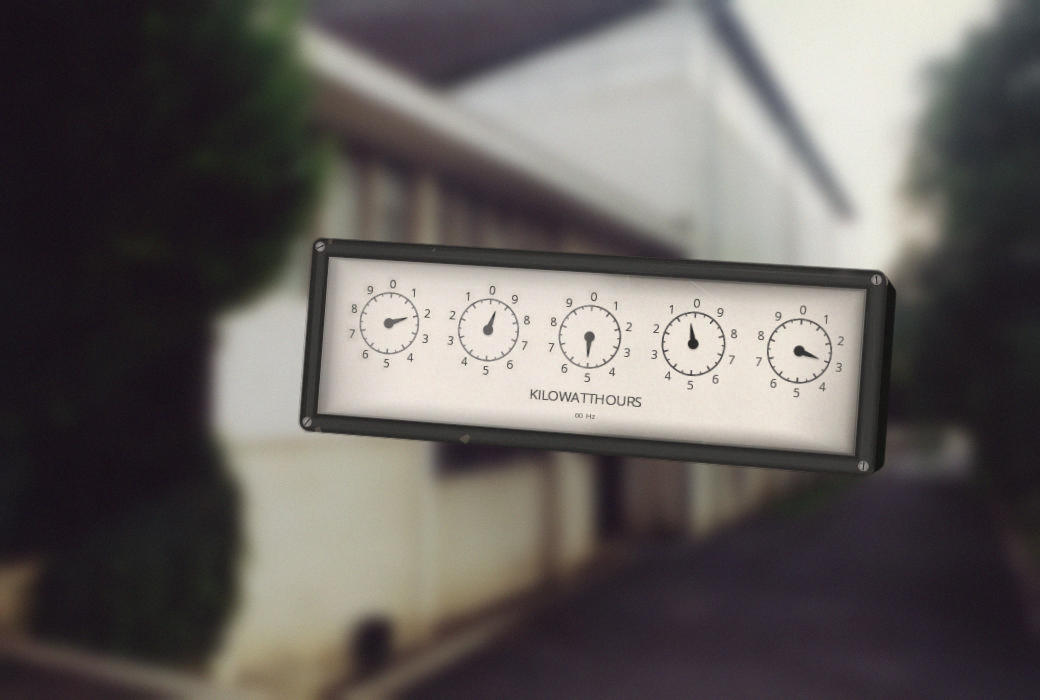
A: 19503 kWh
